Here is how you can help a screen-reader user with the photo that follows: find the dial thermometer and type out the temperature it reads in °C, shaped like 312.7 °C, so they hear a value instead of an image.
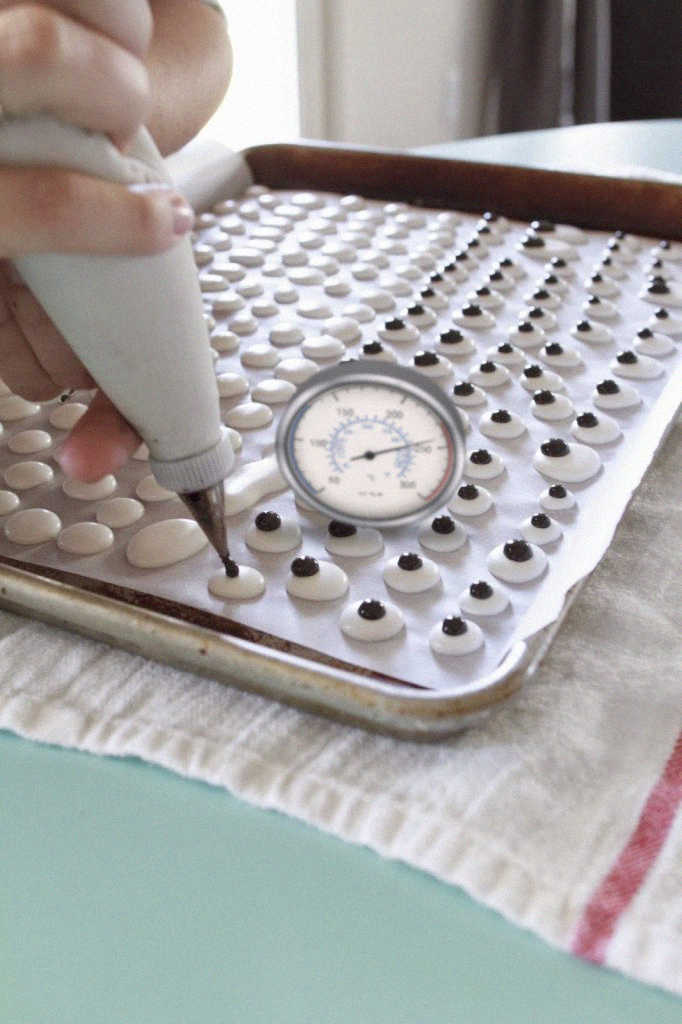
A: 240 °C
